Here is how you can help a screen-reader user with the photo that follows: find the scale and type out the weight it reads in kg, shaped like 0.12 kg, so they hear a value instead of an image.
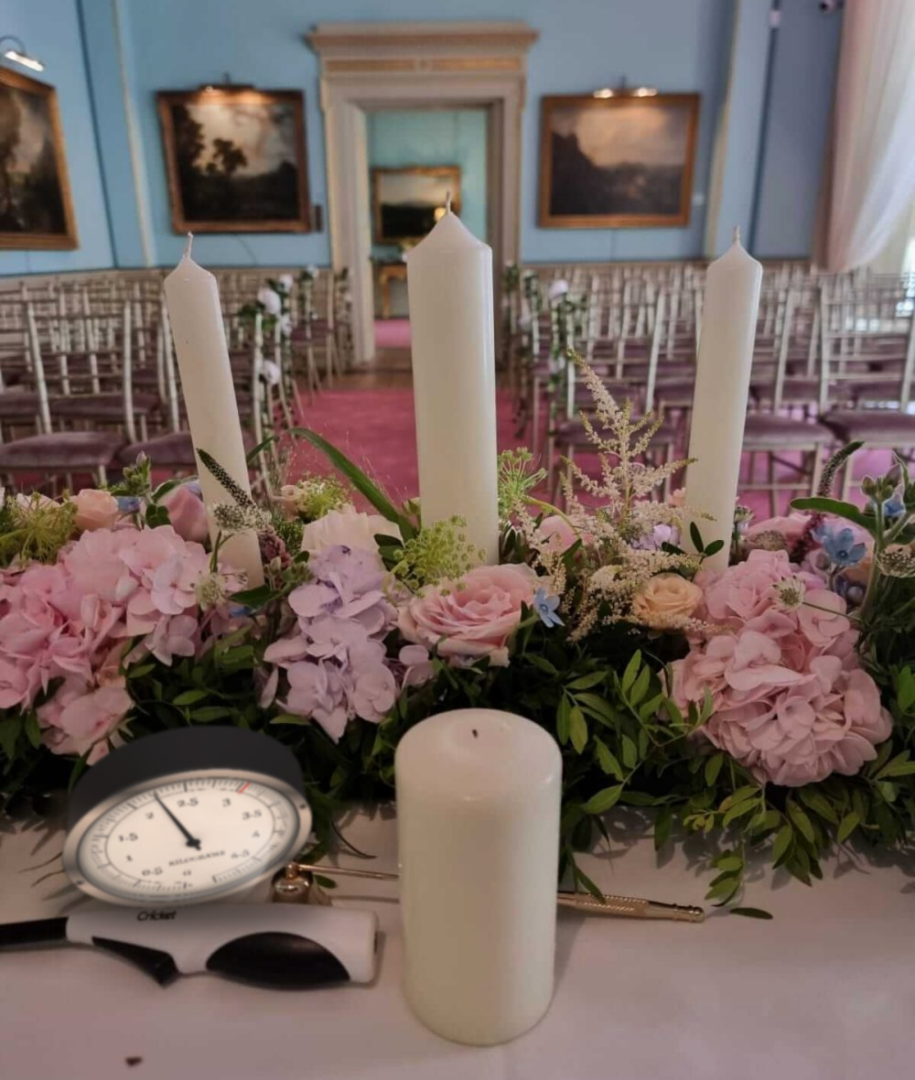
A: 2.25 kg
